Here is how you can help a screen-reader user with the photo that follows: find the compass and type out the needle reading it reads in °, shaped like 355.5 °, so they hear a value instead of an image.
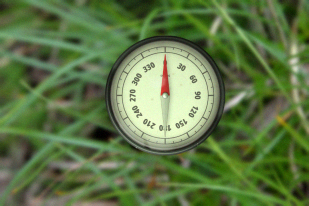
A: 0 °
